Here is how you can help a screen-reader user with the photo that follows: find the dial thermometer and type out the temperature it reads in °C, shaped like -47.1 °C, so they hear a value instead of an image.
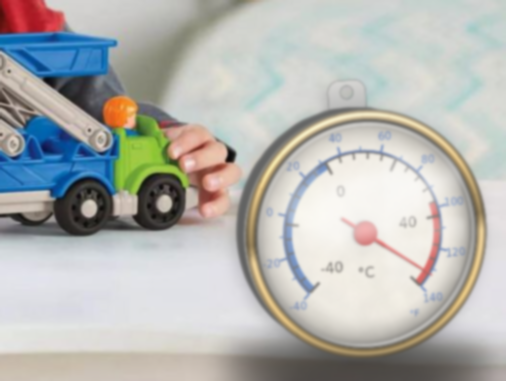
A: 56 °C
